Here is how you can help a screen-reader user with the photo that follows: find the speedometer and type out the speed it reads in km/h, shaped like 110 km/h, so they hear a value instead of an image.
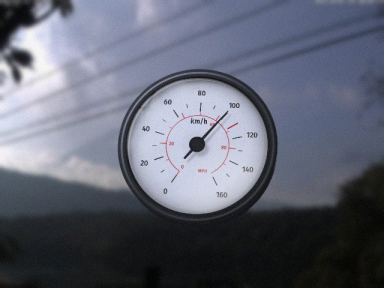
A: 100 km/h
